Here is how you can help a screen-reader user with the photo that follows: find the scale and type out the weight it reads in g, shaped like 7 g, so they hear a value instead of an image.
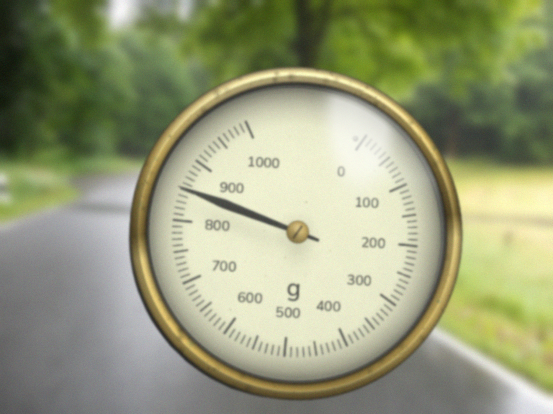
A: 850 g
